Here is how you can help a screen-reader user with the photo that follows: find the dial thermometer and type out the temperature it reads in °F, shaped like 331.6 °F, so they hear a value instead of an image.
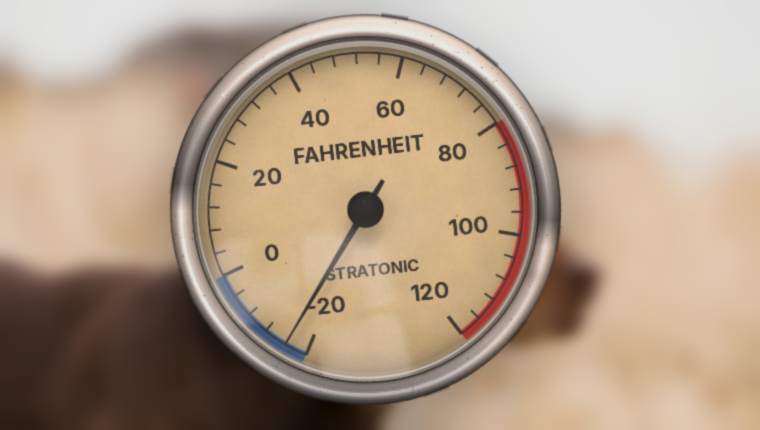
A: -16 °F
